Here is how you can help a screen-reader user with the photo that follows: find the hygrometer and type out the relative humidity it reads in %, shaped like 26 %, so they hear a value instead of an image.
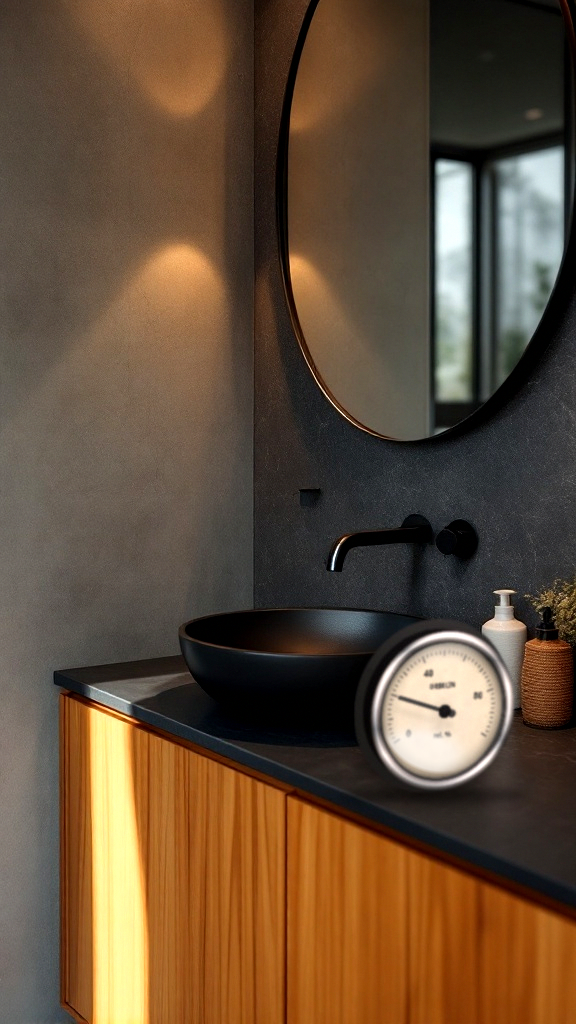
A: 20 %
